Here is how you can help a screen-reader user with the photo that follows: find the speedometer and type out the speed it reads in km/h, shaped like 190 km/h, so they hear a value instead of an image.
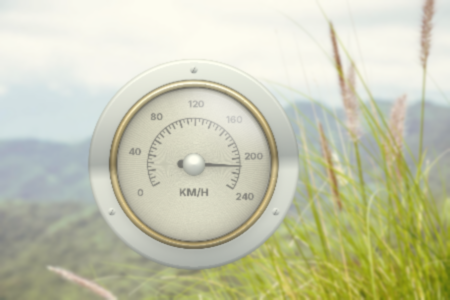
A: 210 km/h
